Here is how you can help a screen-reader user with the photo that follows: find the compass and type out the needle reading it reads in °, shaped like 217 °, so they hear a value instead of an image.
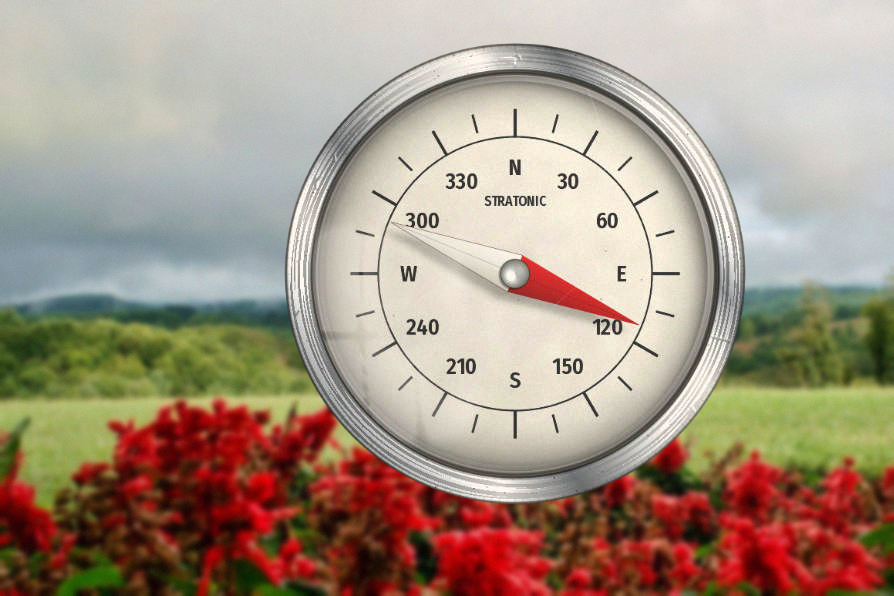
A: 112.5 °
